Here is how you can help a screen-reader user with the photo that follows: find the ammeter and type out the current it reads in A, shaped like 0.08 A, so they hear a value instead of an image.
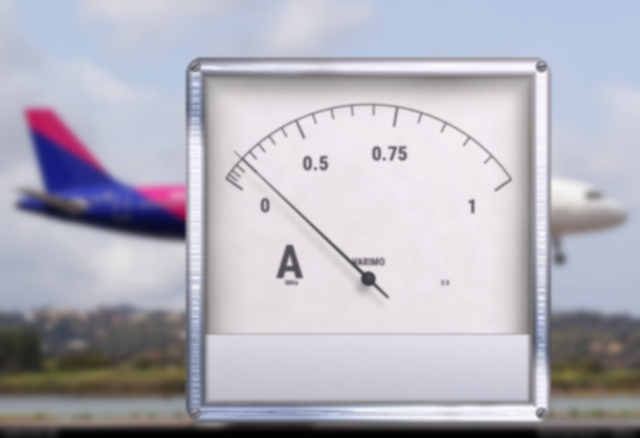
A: 0.25 A
